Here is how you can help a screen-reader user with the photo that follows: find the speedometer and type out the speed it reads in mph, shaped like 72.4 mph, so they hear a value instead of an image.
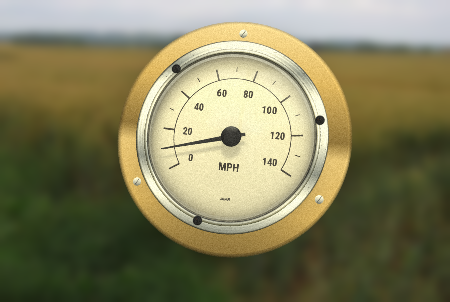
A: 10 mph
